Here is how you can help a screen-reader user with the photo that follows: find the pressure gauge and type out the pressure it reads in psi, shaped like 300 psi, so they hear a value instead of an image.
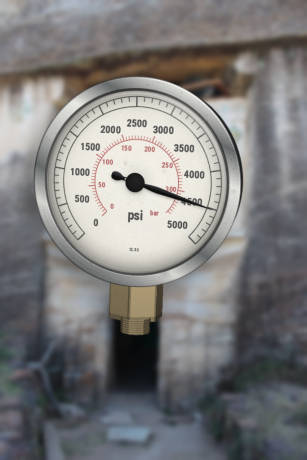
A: 4500 psi
